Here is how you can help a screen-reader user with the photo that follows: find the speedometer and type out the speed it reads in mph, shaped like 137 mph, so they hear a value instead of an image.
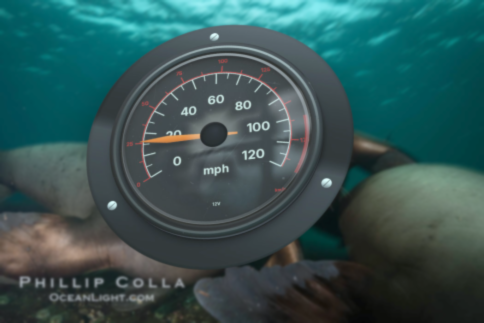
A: 15 mph
